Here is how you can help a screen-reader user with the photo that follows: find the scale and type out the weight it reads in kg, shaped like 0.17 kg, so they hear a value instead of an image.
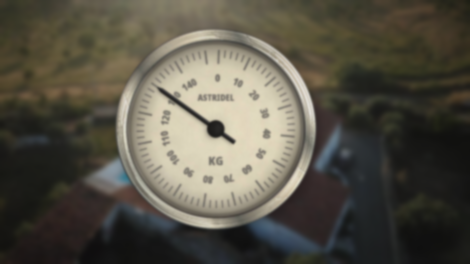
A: 130 kg
